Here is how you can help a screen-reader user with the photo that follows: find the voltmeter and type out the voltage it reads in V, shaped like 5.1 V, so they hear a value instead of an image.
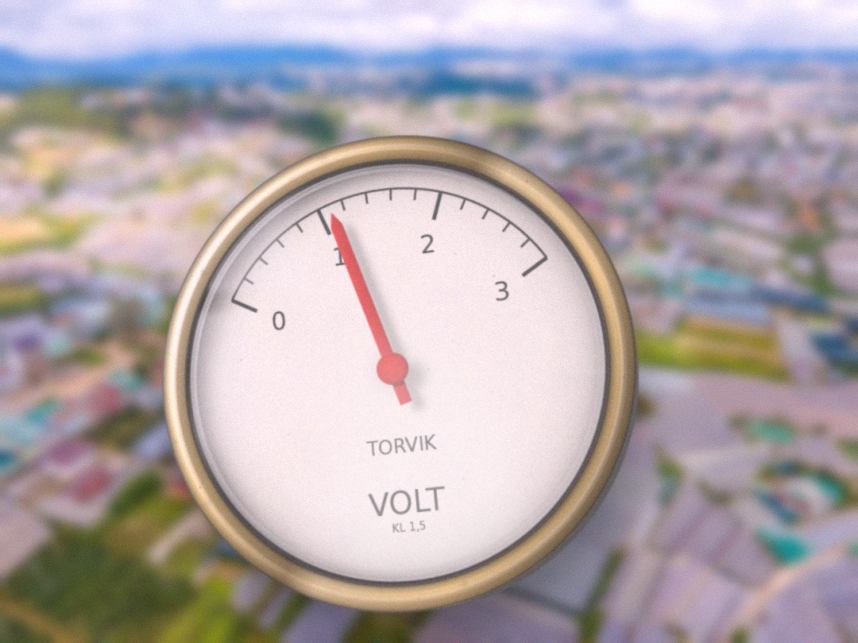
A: 1.1 V
